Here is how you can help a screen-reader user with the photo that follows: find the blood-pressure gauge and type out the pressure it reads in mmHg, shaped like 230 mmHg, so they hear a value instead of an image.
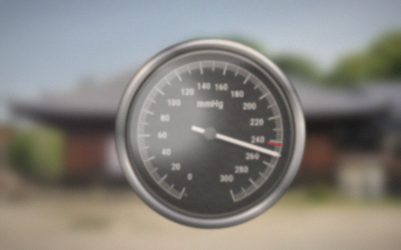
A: 250 mmHg
